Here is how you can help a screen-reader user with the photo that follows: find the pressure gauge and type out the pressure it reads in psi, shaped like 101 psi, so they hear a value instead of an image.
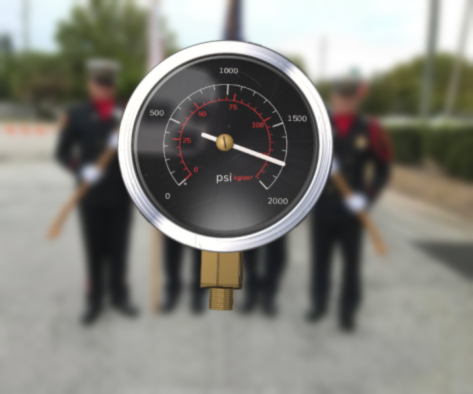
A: 1800 psi
